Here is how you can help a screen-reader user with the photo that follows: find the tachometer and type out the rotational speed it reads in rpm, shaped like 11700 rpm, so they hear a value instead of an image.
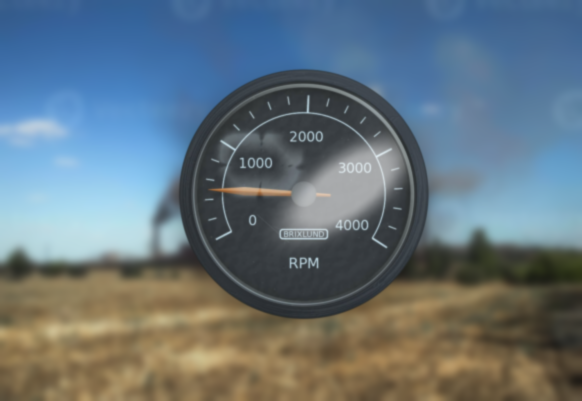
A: 500 rpm
